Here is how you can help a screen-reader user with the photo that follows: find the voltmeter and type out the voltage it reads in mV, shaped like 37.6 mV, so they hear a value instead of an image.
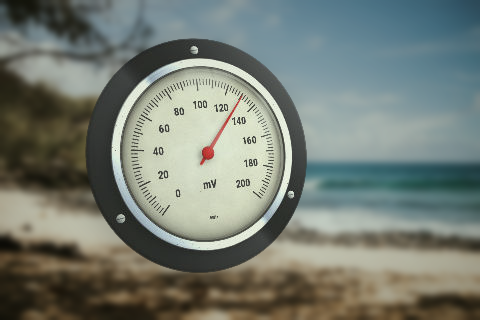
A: 130 mV
